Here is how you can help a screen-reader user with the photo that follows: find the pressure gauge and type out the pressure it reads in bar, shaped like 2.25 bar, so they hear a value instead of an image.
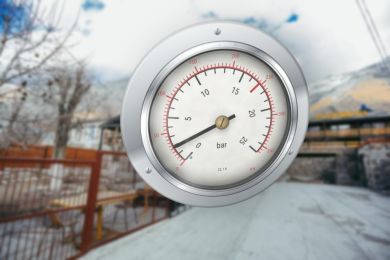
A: 2 bar
